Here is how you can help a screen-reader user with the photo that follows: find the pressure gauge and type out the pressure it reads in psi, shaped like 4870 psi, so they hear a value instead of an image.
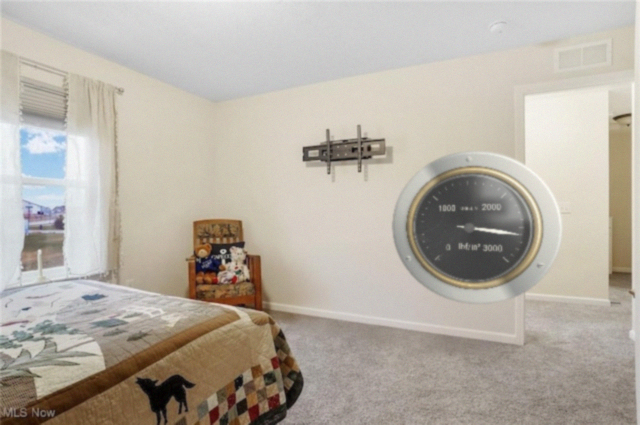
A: 2600 psi
